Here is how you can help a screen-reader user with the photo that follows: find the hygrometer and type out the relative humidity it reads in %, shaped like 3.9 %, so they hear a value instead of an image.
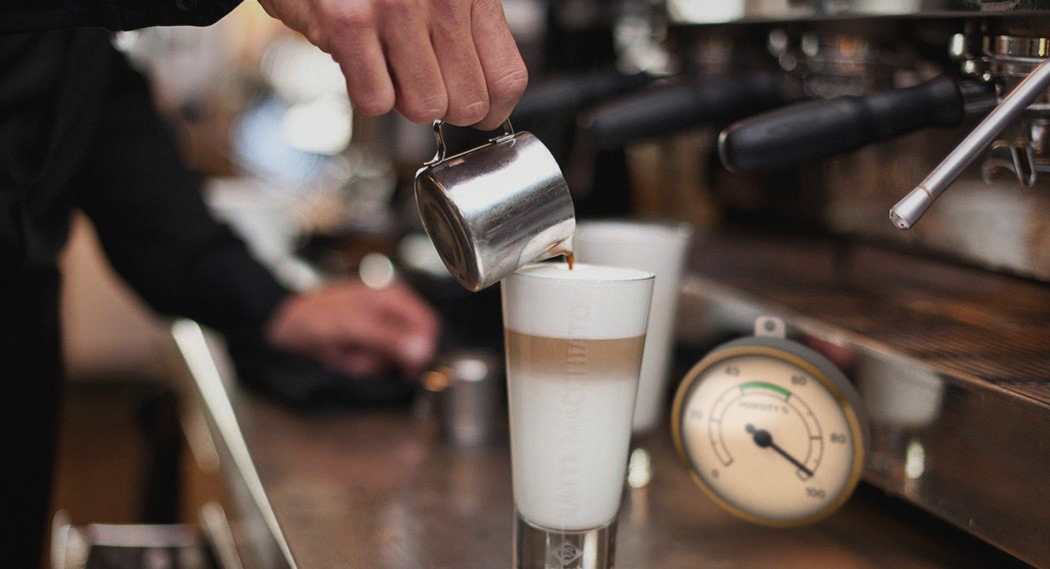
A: 95 %
